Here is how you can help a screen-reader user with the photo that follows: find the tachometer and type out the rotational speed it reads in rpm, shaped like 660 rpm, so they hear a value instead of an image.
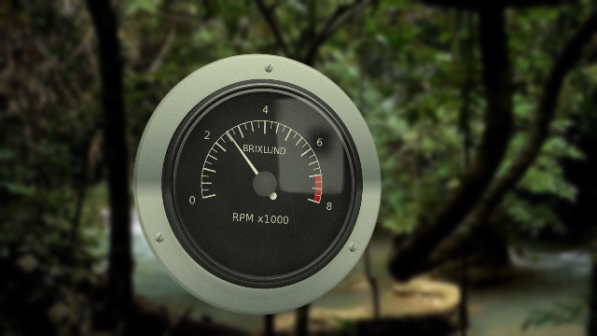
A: 2500 rpm
